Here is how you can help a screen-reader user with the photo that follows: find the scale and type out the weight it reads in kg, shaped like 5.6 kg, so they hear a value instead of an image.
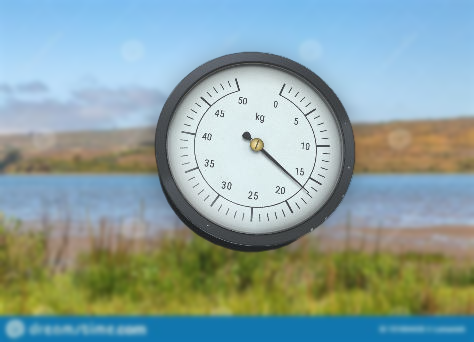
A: 17 kg
